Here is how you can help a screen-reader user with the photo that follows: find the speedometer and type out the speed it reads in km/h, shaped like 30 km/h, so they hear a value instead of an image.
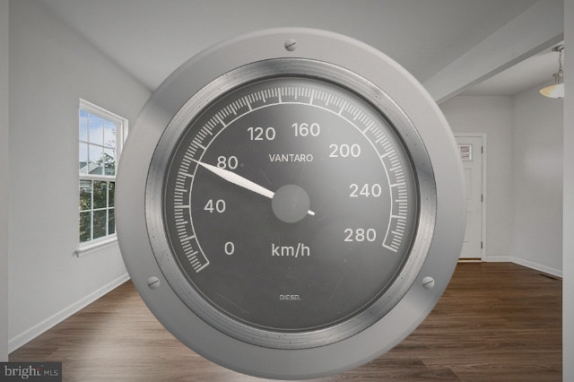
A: 70 km/h
